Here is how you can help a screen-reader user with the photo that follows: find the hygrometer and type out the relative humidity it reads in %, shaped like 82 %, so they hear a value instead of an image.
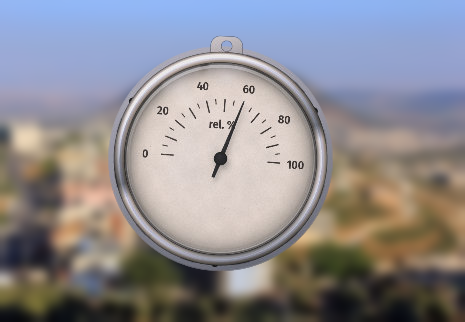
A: 60 %
